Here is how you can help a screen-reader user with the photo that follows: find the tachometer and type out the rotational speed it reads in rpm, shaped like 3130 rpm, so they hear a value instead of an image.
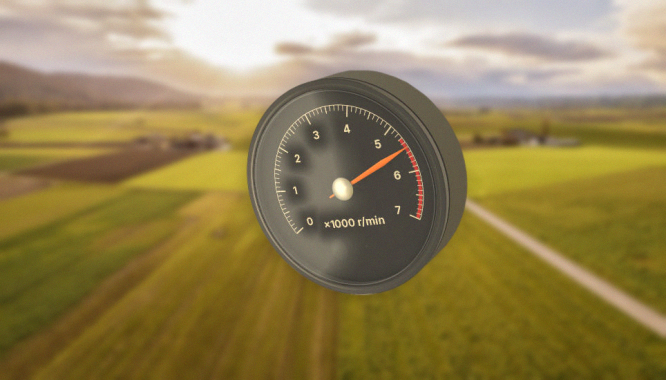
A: 5500 rpm
